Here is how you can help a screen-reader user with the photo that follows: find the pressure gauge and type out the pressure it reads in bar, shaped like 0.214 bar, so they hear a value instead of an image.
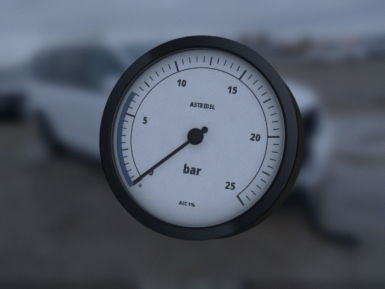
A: 0 bar
